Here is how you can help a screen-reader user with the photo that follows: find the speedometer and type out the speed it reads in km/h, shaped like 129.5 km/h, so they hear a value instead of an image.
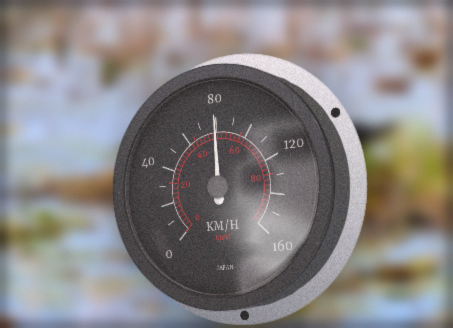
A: 80 km/h
